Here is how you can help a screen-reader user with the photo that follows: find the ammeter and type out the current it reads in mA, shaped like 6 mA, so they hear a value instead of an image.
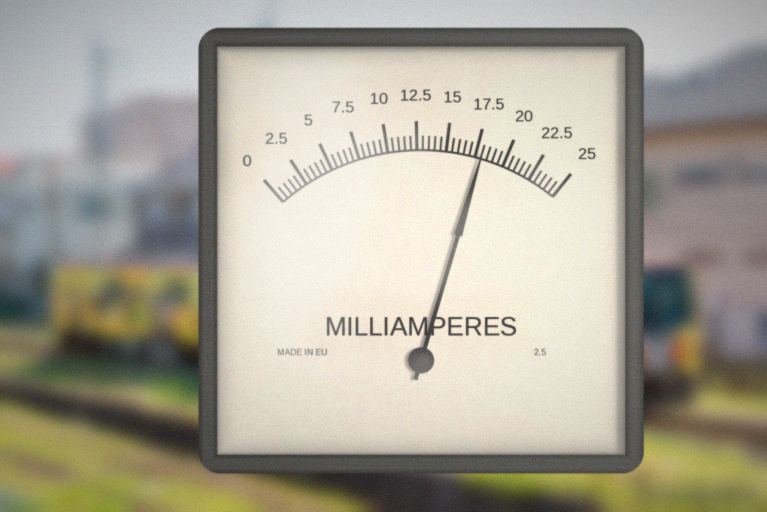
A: 18 mA
